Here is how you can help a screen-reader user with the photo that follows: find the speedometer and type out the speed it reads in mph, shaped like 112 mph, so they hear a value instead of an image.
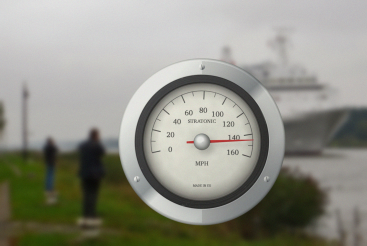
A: 145 mph
